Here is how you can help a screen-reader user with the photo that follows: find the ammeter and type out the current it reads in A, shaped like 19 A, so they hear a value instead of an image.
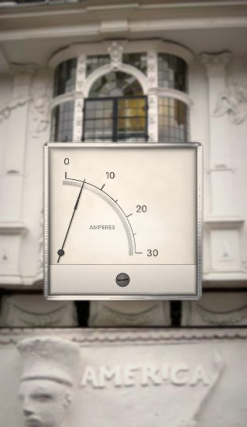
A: 5 A
